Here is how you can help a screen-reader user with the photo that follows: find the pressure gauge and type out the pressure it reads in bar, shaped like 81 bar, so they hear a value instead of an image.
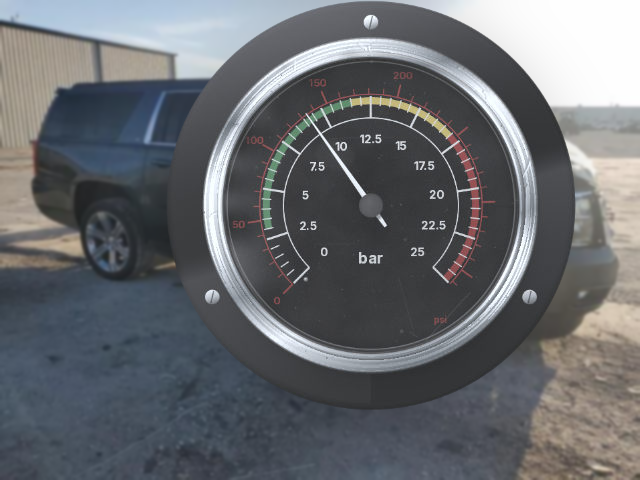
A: 9.25 bar
